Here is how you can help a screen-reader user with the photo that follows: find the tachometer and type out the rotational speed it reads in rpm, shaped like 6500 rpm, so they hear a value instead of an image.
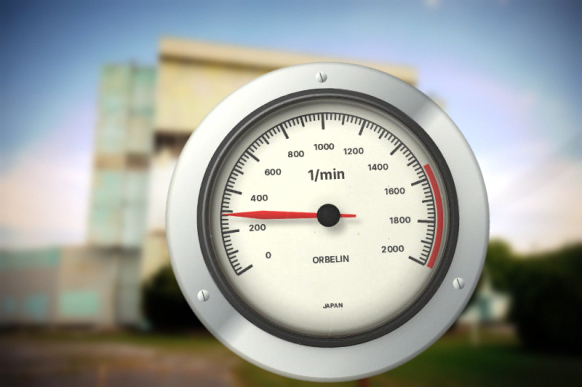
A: 280 rpm
